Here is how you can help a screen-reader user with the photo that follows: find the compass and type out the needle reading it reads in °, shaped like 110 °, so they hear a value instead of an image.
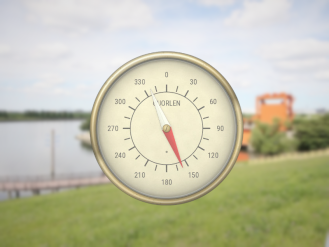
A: 157.5 °
